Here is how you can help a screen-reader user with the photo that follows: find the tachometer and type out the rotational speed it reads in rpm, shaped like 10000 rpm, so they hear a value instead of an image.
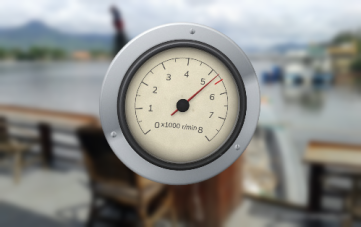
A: 5250 rpm
